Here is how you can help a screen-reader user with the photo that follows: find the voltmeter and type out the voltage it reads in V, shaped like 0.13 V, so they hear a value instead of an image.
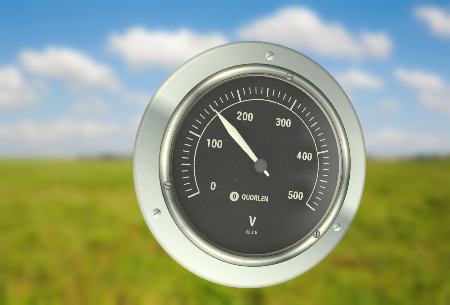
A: 150 V
